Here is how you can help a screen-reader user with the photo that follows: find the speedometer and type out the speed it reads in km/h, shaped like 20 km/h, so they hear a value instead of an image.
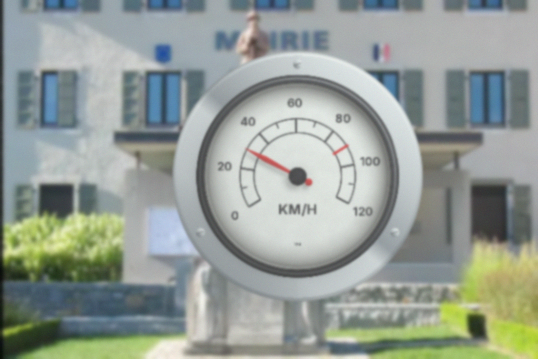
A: 30 km/h
